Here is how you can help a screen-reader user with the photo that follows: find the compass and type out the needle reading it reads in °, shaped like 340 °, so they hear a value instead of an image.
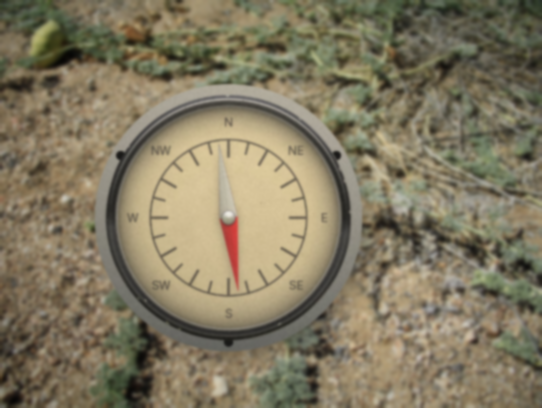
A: 172.5 °
